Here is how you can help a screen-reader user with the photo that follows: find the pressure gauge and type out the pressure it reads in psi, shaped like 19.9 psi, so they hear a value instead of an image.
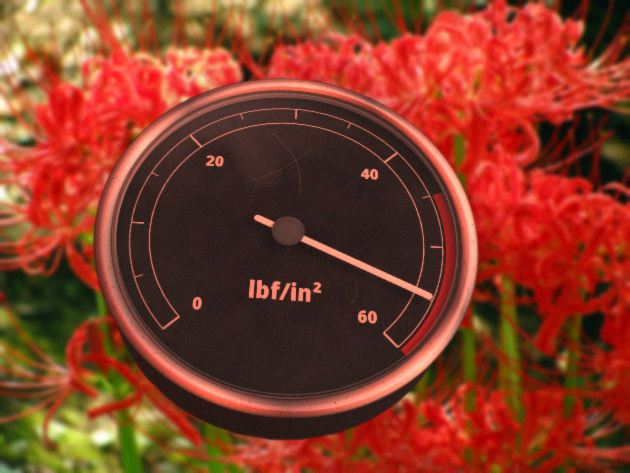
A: 55 psi
